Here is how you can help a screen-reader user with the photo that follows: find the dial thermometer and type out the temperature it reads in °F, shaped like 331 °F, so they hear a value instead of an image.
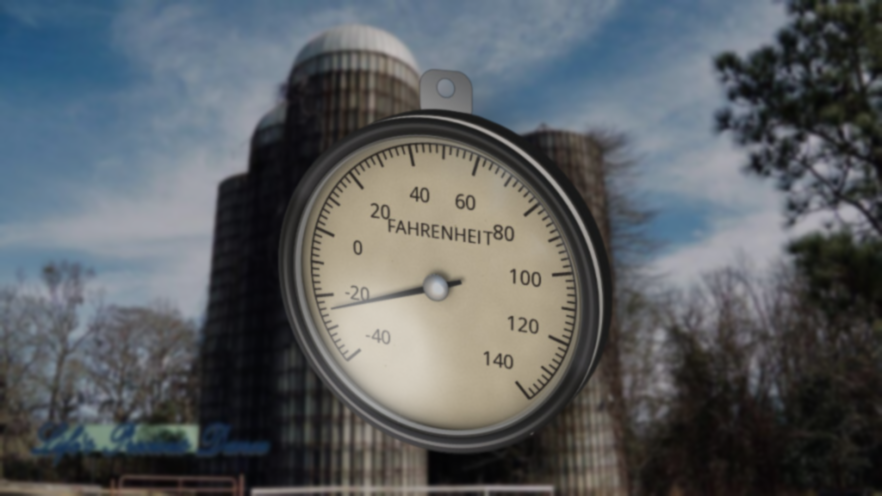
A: -24 °F
